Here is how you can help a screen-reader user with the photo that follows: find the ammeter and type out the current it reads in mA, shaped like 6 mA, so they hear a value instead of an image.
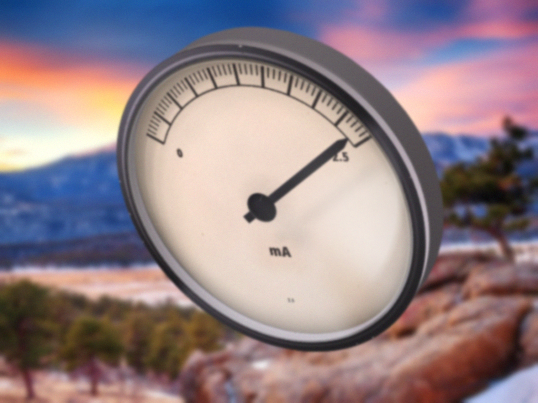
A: 2.4 mA
